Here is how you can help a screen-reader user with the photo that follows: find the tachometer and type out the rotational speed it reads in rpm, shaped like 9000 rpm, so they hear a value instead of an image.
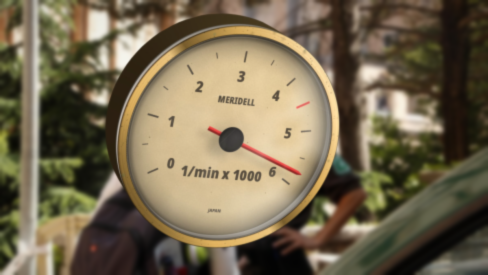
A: 5750 rpm
